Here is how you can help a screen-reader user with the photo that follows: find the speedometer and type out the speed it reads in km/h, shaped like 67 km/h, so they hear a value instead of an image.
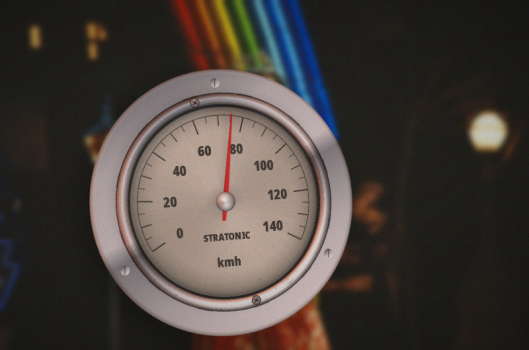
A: 75 km/h
